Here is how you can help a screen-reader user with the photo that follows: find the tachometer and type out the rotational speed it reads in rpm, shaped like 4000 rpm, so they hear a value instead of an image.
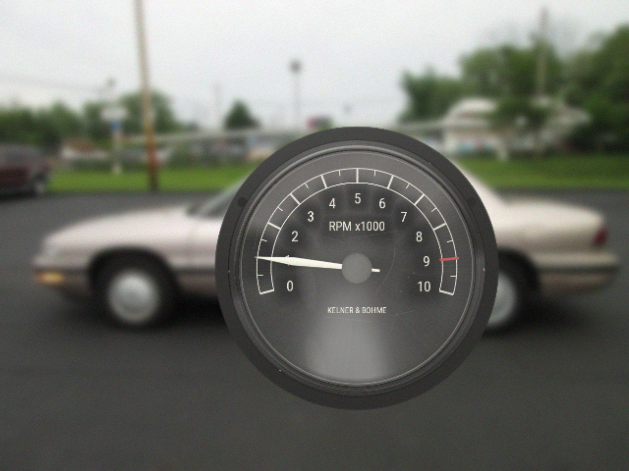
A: 1000 rpm
